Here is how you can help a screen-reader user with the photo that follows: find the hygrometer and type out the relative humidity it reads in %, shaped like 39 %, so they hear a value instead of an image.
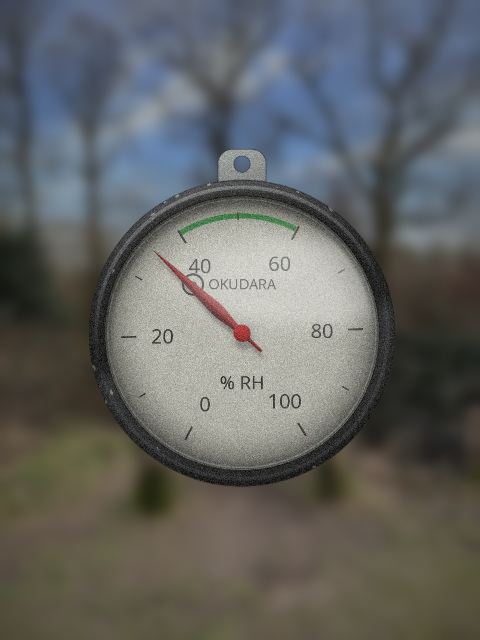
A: 35 %
